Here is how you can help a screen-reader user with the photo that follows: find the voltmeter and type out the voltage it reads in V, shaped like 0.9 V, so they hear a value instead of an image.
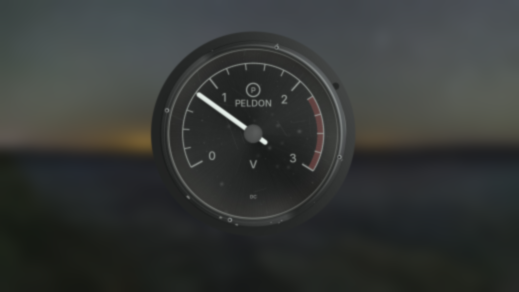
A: 0.8 V
